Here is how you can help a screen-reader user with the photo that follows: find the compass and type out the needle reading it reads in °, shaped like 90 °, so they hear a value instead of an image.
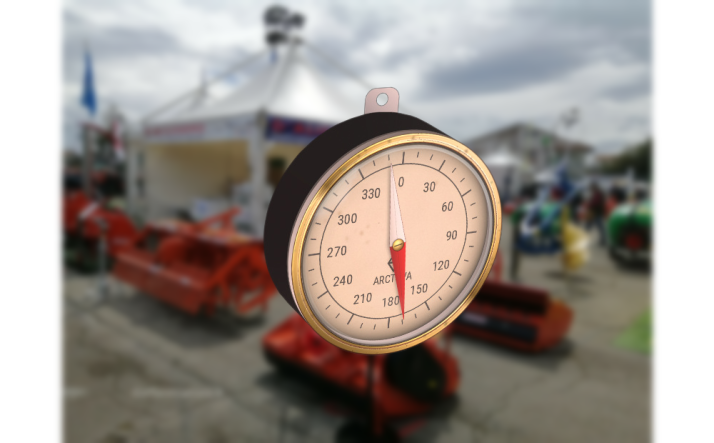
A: 170 °
